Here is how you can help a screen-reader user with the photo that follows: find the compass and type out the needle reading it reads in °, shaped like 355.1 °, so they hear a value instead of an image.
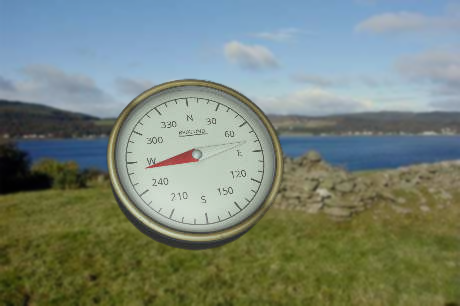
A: 260 °
